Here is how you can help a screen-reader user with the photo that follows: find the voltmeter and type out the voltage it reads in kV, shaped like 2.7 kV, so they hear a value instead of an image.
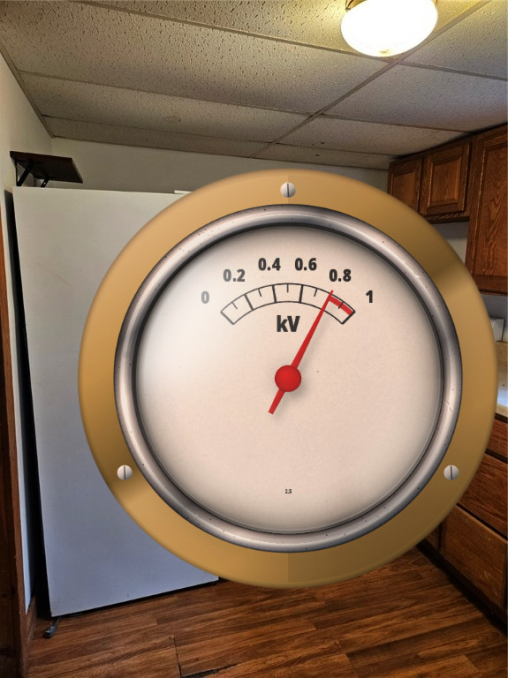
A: 0.8 kV
